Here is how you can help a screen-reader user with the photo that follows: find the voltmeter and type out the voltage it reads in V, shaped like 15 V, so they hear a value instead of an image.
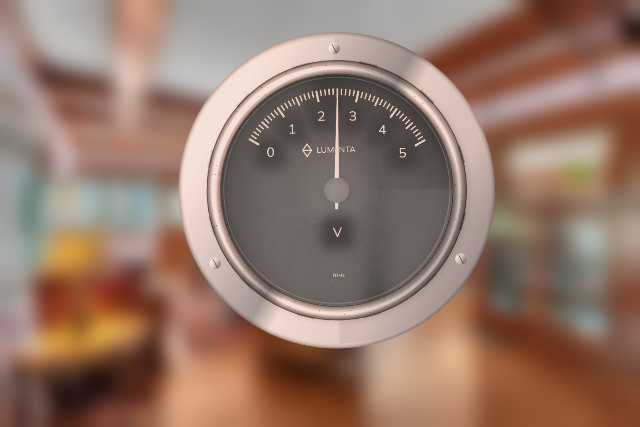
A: 2.5 V
